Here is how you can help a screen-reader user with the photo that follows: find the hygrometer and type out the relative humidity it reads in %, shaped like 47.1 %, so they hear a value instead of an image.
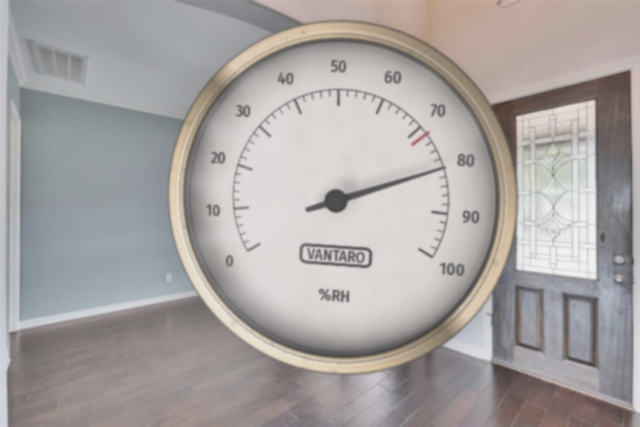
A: 80 %
